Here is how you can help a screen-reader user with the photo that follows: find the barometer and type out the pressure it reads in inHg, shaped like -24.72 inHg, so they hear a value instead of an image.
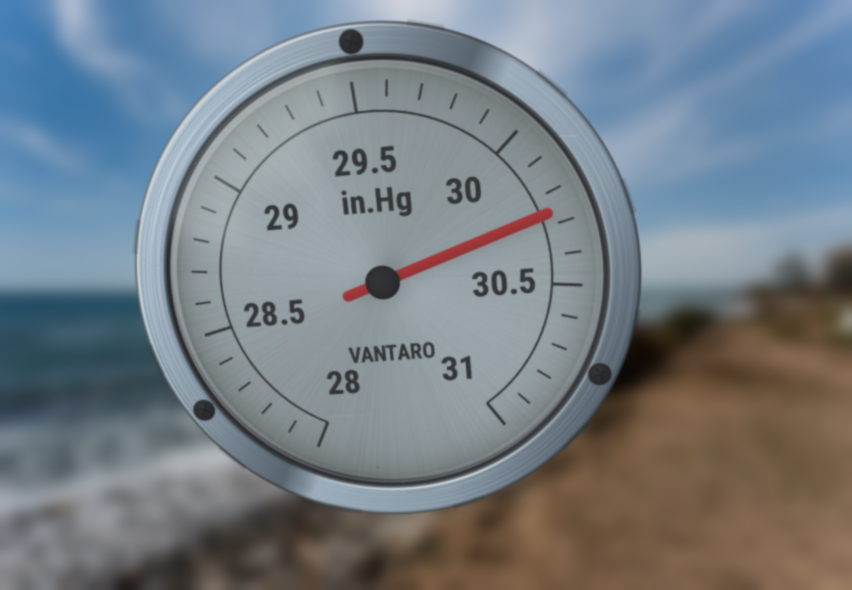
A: 30.25 inHg
